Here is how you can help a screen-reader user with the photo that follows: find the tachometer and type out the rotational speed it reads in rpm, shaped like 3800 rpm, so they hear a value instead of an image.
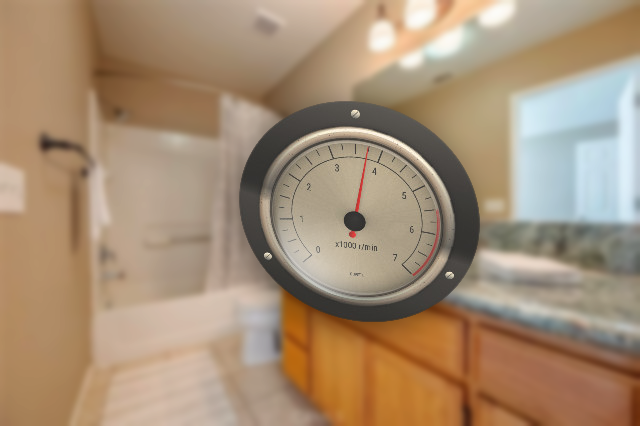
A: 3750 rpm
